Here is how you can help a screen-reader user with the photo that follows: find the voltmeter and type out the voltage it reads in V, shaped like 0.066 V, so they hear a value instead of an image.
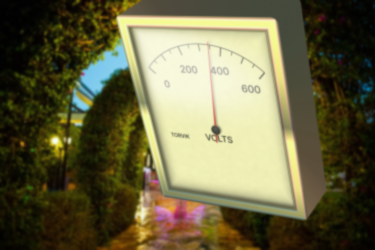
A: 350 V
